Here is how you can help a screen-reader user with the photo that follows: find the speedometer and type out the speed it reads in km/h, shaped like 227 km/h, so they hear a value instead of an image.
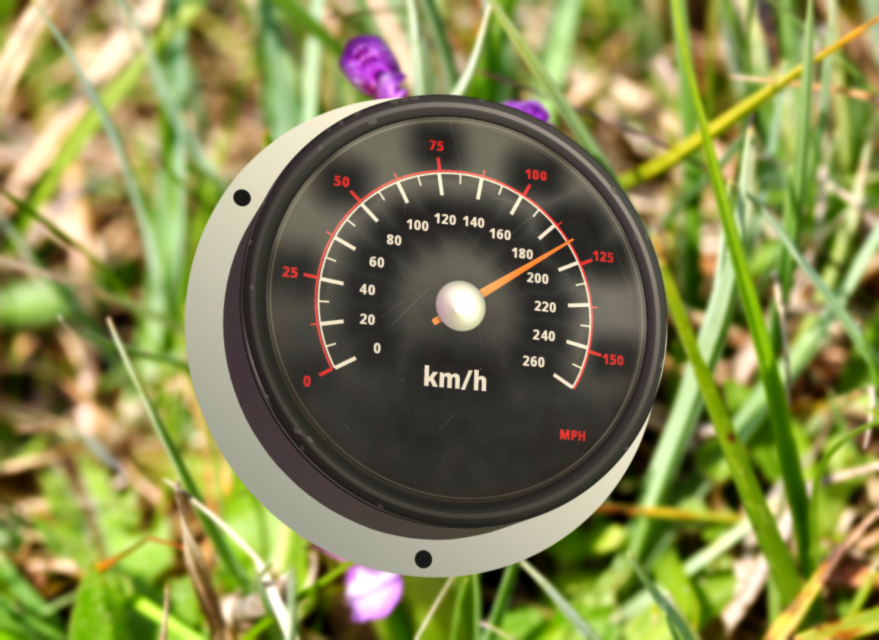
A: 190 km/h
